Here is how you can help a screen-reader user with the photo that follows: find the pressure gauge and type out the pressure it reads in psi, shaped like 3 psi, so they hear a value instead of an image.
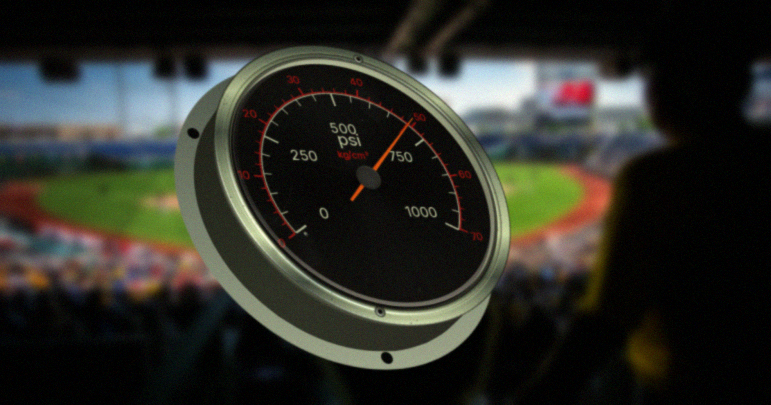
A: 700 psi
